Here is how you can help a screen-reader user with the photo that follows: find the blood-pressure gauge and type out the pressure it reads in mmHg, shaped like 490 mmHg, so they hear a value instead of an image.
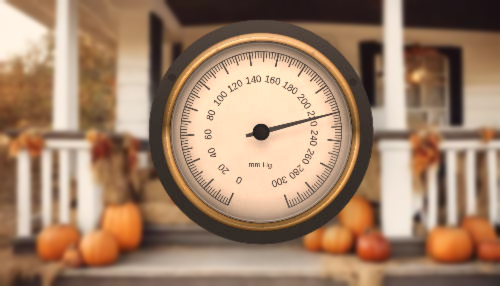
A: 220 mmHg
